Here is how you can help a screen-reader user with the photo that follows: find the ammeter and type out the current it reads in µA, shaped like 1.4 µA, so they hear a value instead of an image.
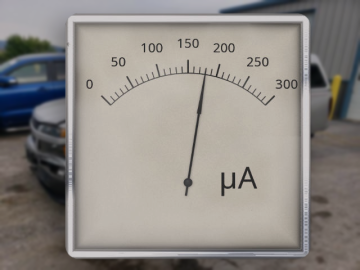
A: 180 µA
